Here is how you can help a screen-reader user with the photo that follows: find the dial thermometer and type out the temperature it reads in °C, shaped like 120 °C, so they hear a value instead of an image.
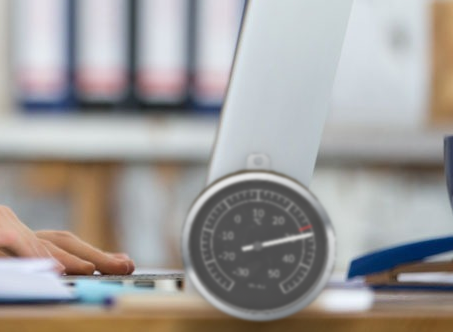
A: 30 °C
